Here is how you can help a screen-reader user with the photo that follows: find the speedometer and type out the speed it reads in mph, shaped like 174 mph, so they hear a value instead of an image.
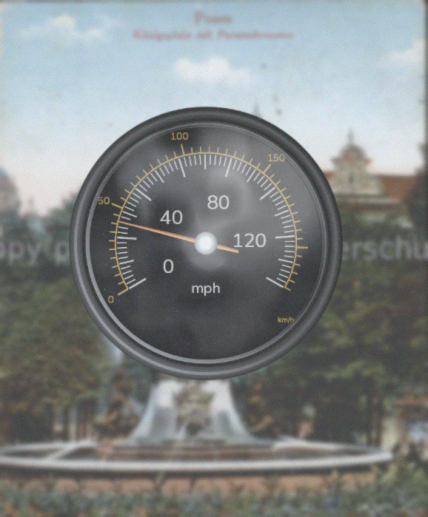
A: 26 mph
